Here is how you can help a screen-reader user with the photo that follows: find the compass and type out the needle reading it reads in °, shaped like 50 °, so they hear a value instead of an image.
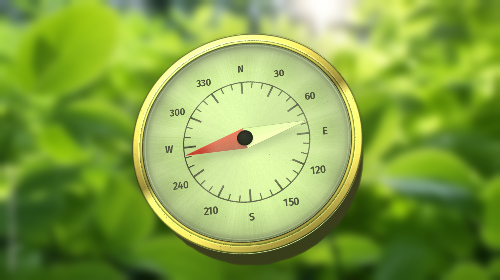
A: 260 °
